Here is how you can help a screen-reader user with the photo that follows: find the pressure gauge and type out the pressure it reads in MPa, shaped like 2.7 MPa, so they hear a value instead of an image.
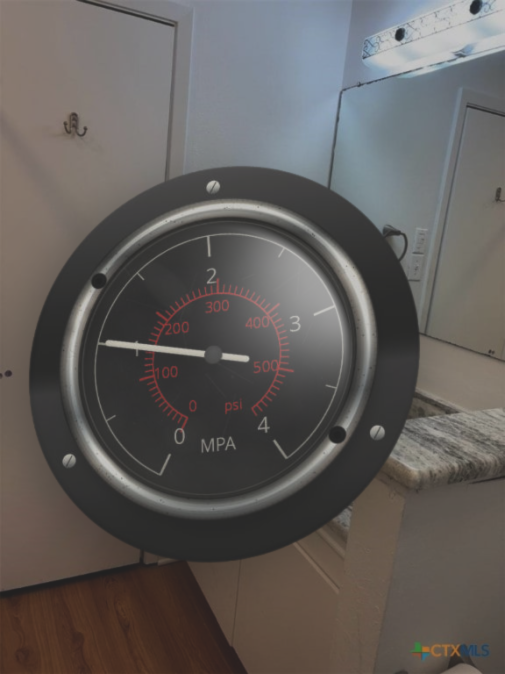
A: 1 MPa
